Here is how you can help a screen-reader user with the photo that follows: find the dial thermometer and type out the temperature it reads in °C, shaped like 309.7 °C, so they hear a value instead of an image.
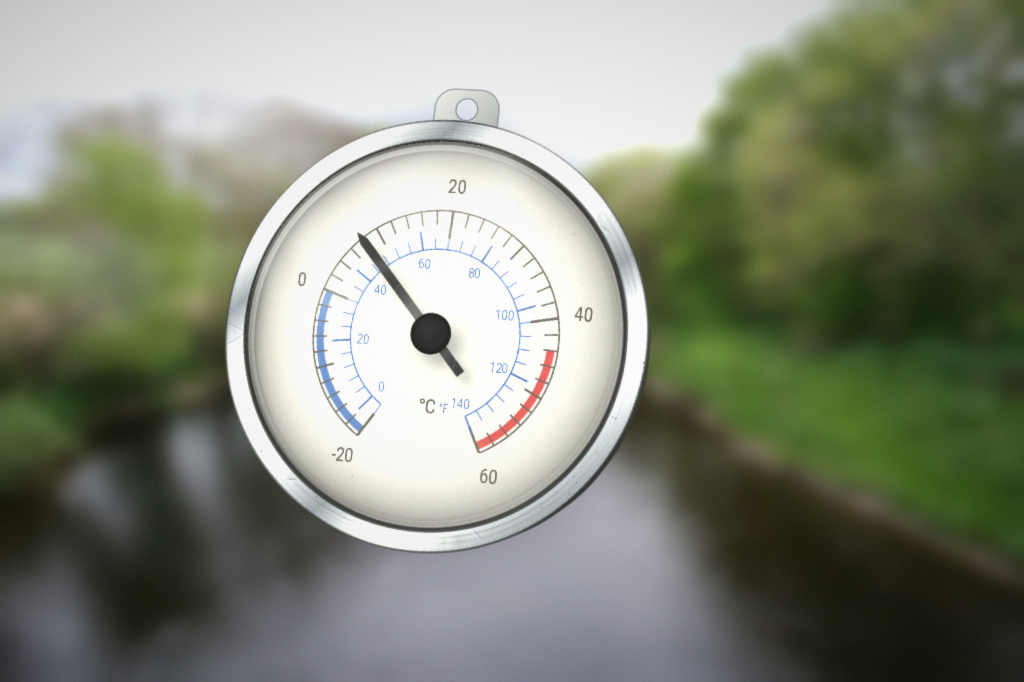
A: 8 °C
